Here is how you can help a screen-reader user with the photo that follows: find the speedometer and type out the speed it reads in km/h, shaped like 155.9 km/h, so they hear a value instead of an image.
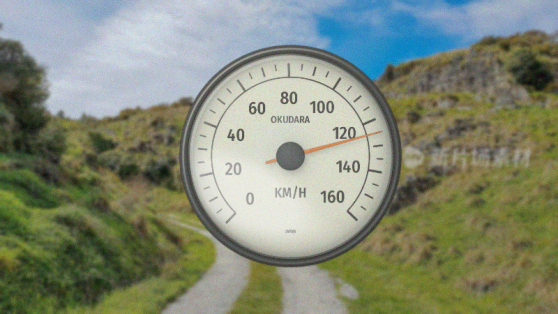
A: 125 km/h
